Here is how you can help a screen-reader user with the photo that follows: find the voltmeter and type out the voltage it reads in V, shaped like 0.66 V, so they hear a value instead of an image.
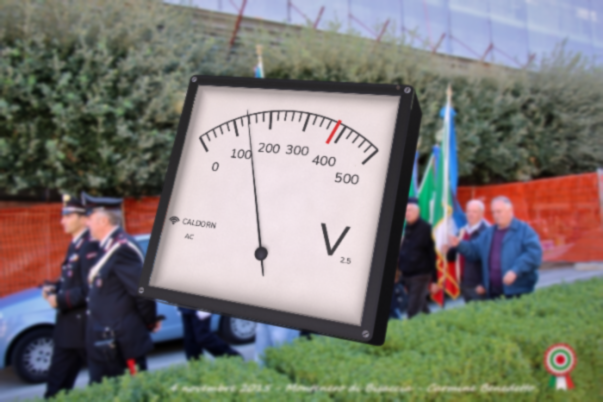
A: 140 V
